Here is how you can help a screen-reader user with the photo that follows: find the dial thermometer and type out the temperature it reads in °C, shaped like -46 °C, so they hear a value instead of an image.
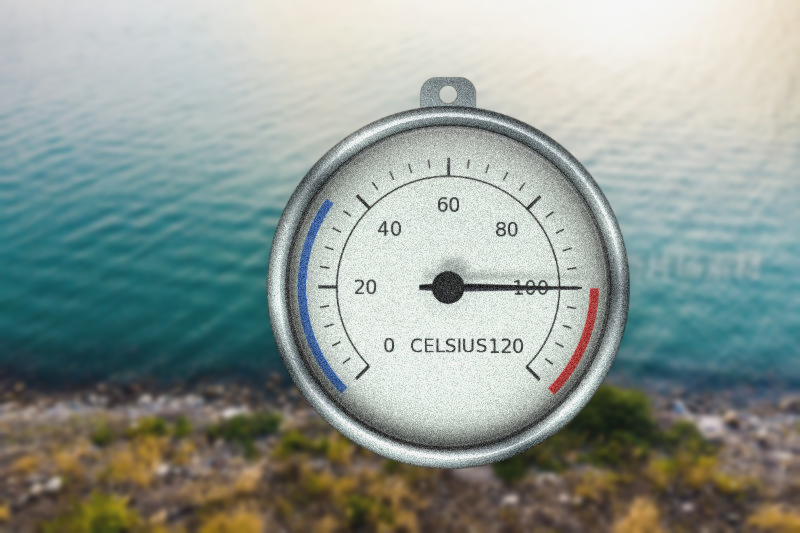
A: 100 °C
